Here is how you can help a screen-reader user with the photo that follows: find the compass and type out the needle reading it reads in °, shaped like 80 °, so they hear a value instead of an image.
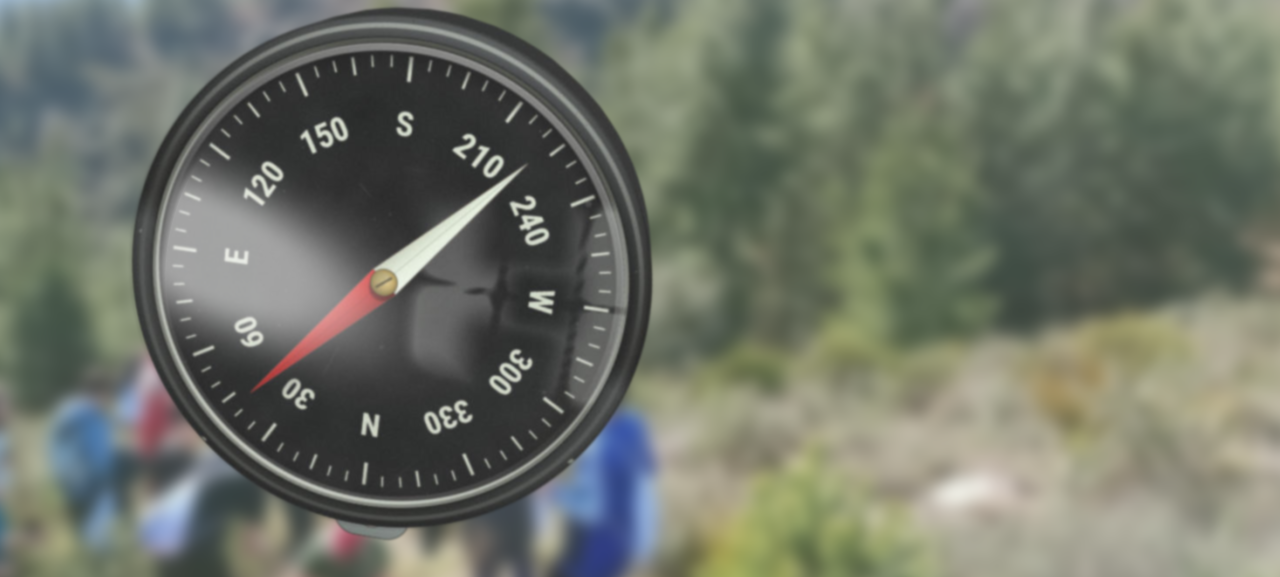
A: 42.5 °
